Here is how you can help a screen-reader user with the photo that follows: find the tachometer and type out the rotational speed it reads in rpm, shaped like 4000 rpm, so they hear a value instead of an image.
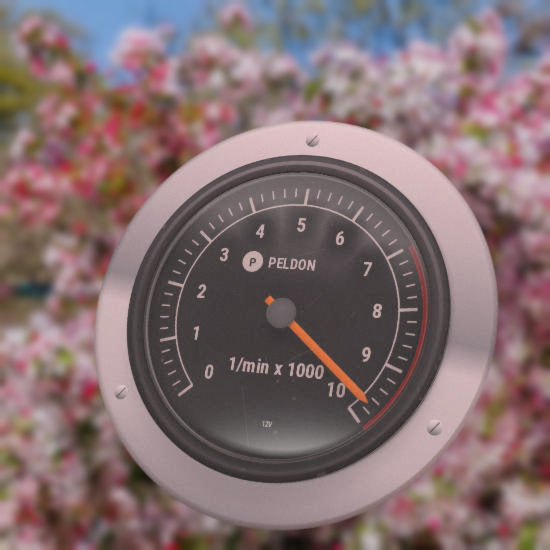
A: 9700 rpm
